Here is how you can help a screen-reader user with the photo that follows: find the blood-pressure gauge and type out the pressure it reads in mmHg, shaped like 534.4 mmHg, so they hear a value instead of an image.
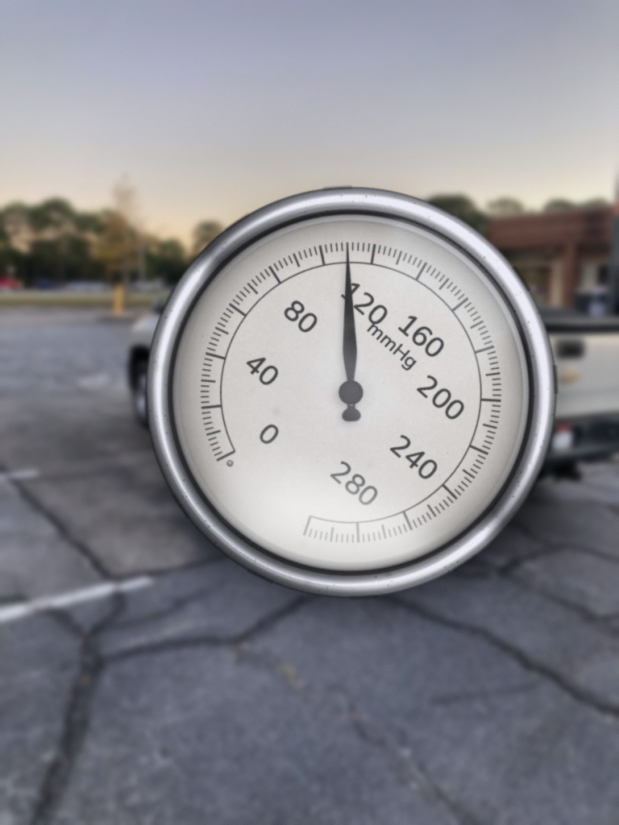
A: 110 mmHg
